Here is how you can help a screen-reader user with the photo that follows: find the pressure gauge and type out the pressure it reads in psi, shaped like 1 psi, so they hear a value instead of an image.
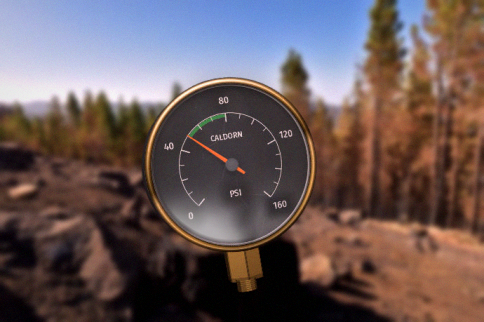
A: 50 psi
